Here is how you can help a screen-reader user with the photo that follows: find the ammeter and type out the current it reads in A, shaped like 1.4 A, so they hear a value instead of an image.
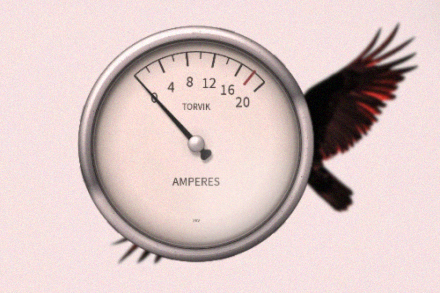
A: 0 A
